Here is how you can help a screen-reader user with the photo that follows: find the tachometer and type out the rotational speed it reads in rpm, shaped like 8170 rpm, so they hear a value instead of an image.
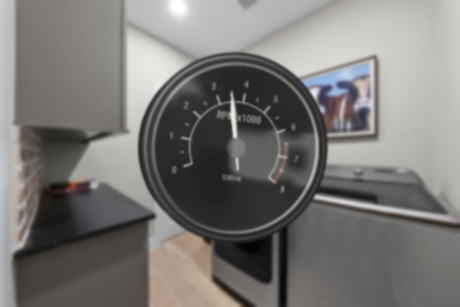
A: 3500 rpm
